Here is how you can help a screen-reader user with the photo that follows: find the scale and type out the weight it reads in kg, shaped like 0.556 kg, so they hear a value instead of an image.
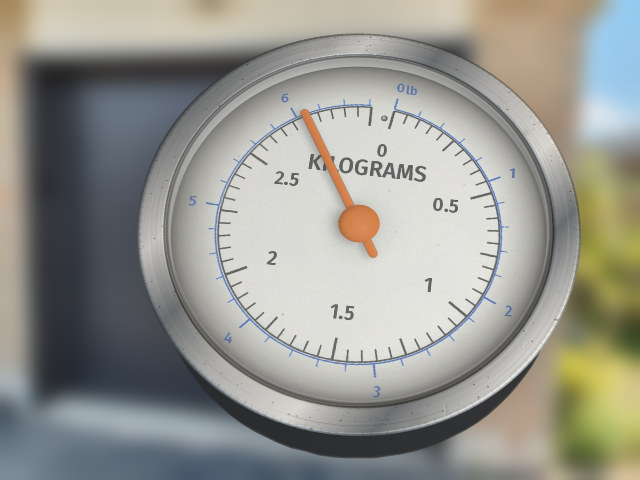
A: 2.75 kg
